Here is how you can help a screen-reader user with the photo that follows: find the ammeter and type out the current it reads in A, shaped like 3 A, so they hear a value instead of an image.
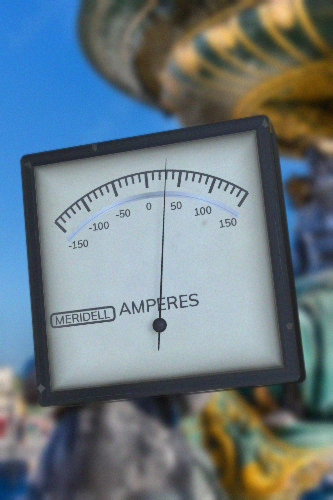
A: 30 A
